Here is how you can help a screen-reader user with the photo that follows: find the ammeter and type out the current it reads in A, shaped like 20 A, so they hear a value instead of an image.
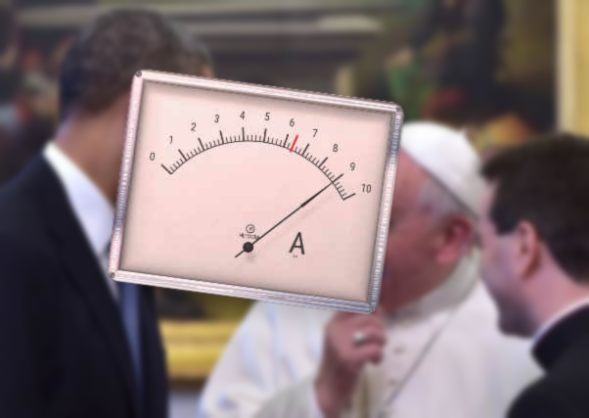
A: 9 A
